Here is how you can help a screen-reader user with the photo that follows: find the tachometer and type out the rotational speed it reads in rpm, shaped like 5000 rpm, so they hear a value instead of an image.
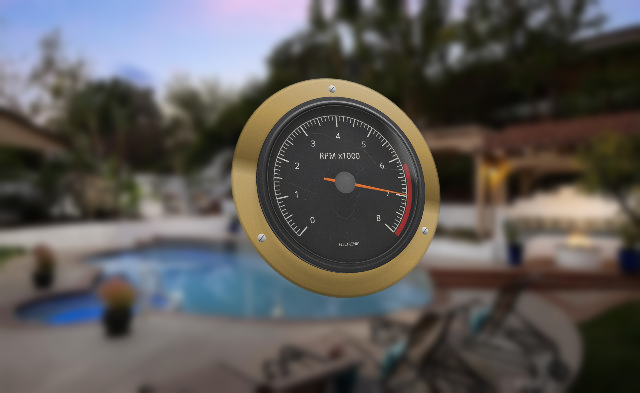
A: 7000 rpm
